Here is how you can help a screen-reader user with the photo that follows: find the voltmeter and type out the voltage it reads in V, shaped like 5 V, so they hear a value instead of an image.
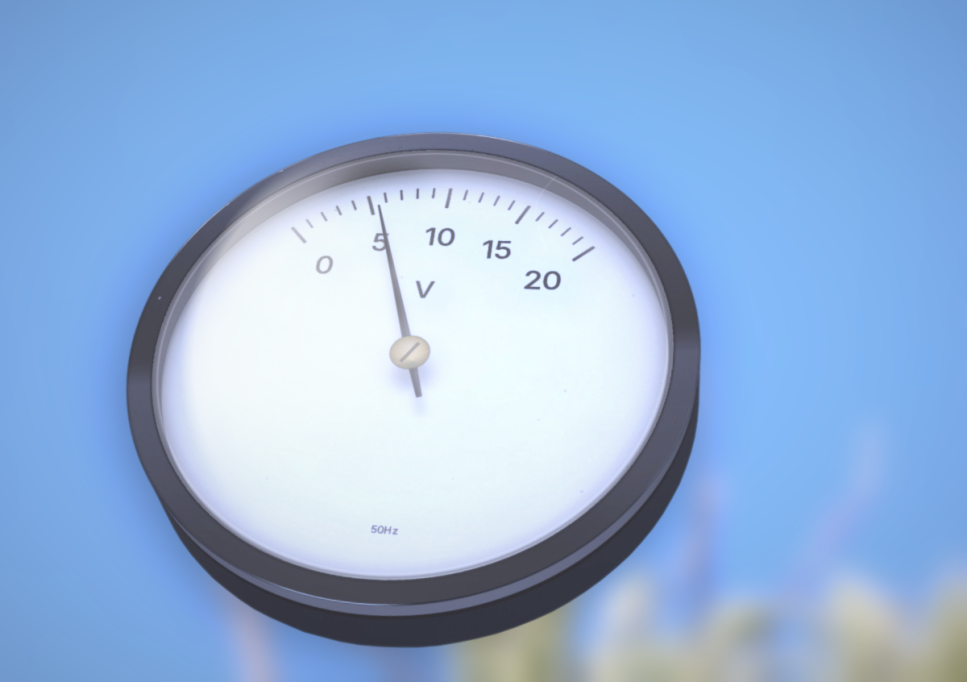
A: 5.5 V
